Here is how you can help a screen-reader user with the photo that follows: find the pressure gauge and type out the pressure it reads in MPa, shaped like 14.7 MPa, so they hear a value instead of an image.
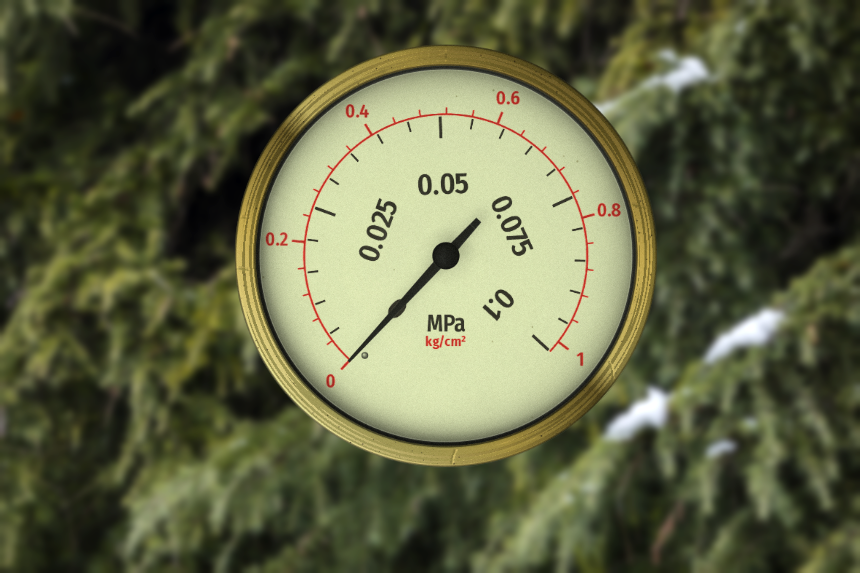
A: 0 MPa
